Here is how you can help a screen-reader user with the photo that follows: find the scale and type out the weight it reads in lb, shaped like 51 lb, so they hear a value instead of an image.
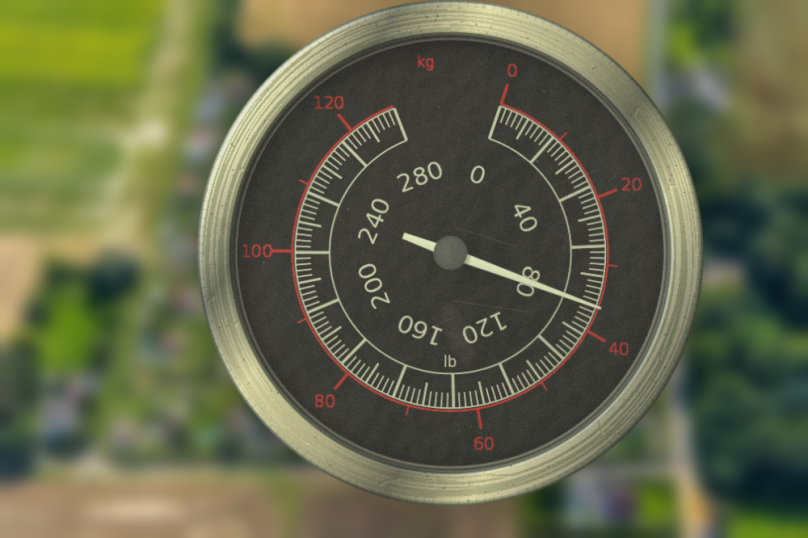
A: 80 lb
